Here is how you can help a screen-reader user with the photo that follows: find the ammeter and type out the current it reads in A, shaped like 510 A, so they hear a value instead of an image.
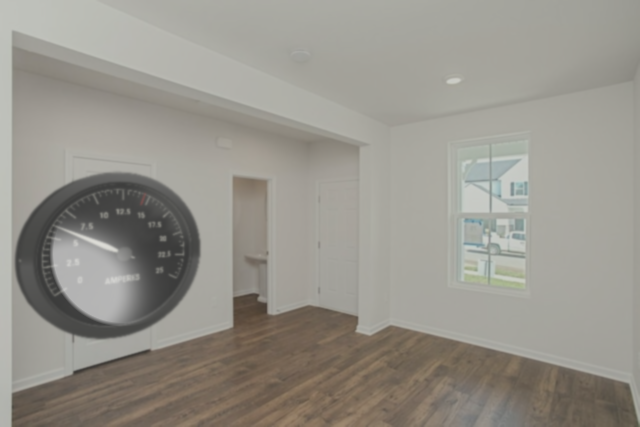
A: 6 A
